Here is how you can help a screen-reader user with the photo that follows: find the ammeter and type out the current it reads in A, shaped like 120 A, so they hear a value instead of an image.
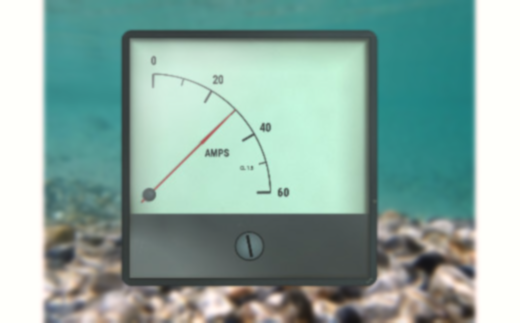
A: 30 A
